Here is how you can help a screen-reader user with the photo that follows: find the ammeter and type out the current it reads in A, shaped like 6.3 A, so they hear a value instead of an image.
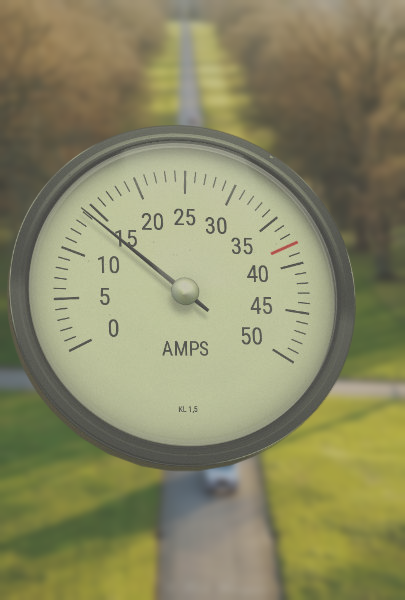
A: 14 A
